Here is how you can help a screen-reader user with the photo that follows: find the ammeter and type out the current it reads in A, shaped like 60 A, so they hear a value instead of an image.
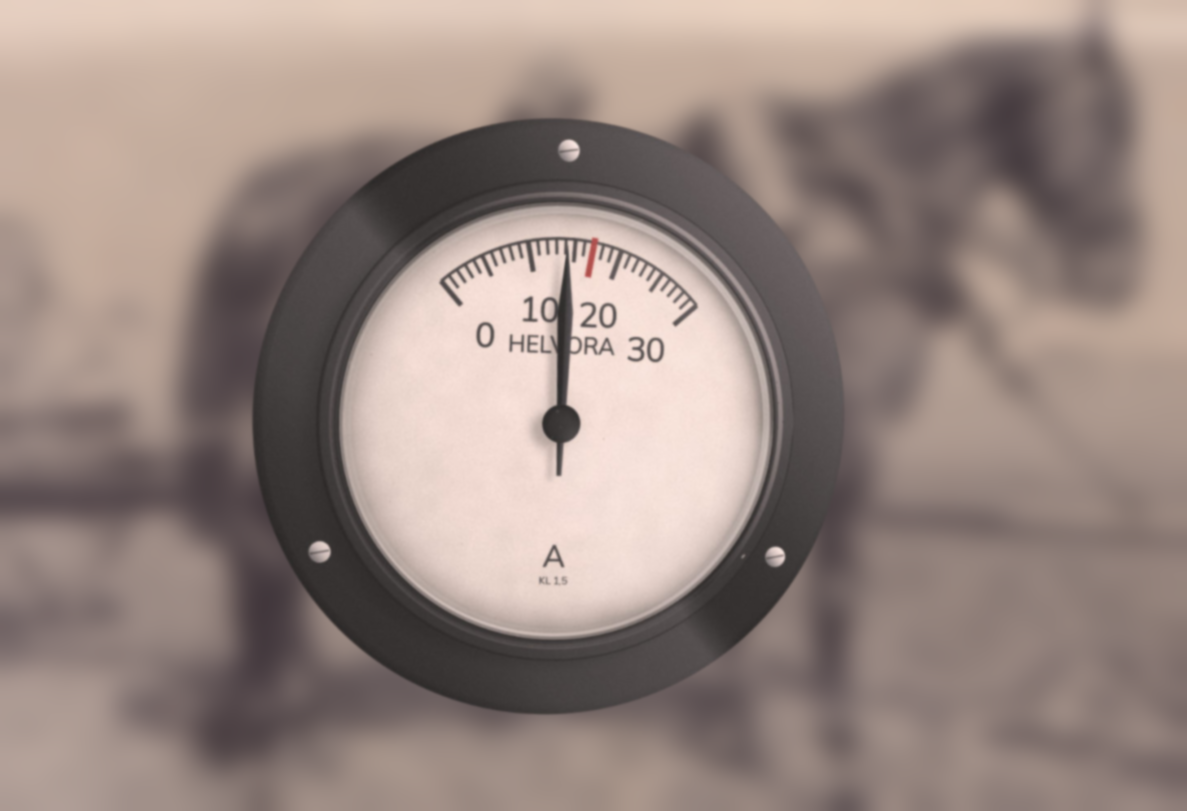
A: 14 A
